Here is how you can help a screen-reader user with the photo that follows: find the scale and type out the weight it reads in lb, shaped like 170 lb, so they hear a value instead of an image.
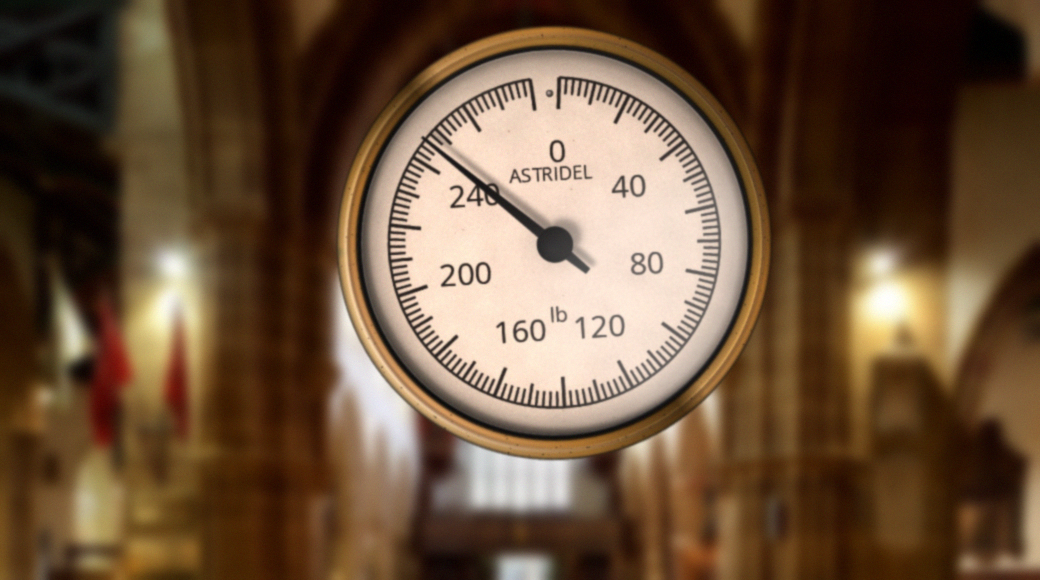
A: 246 lb
